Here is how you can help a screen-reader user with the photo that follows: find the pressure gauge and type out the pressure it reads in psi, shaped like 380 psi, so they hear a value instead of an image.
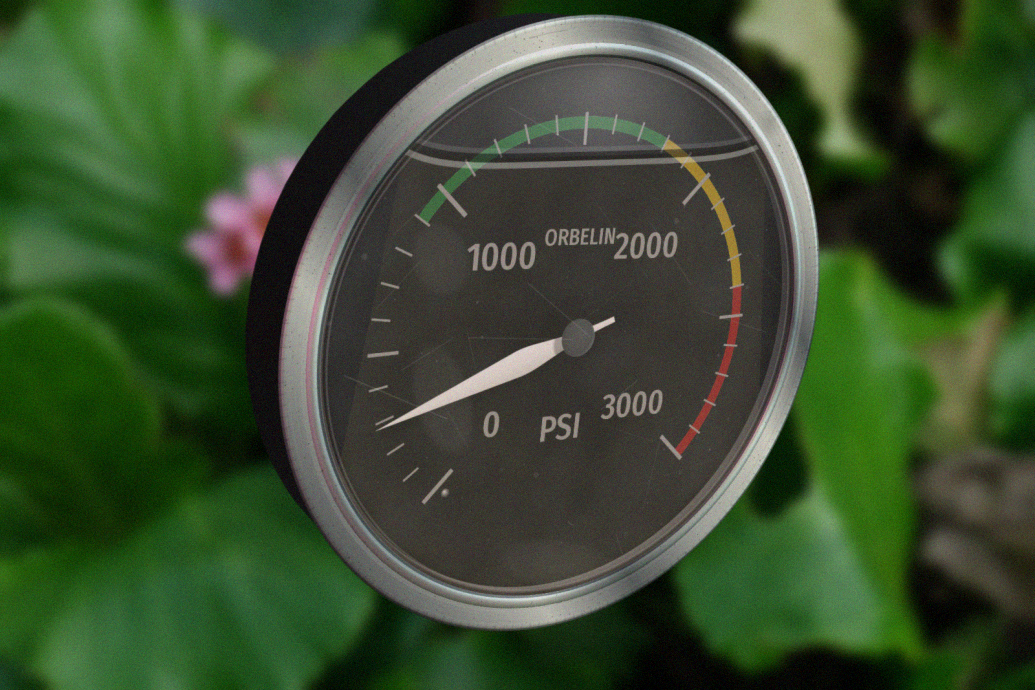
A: 300 psi
